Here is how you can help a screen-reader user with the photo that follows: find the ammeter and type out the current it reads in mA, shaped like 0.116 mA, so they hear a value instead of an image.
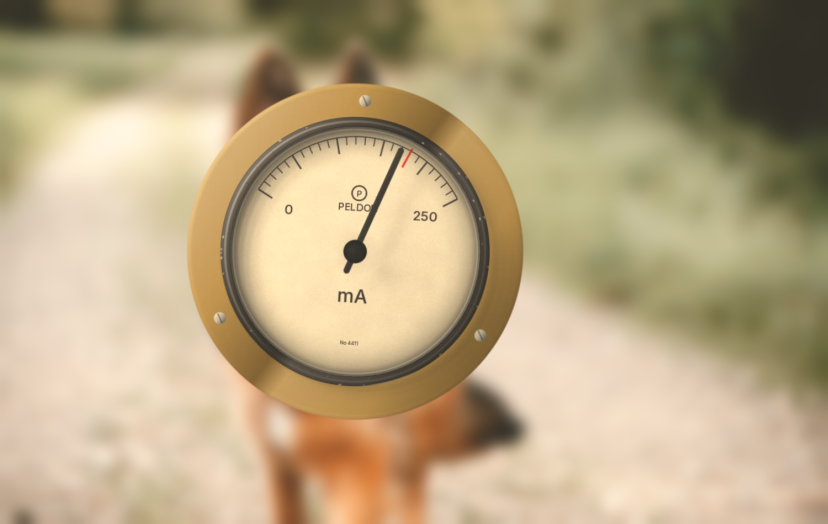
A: 170 mA
